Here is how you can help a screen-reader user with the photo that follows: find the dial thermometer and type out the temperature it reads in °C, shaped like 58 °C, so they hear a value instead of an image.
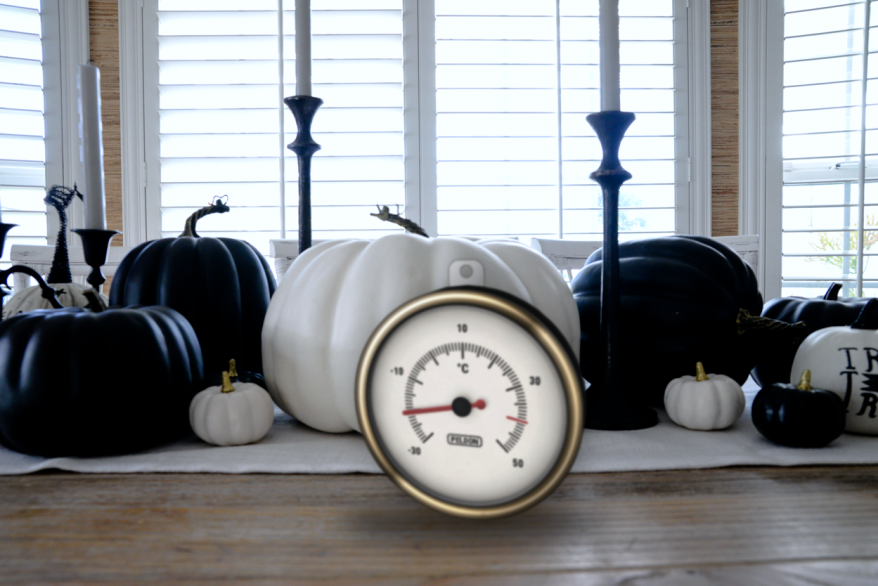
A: -20 °C
